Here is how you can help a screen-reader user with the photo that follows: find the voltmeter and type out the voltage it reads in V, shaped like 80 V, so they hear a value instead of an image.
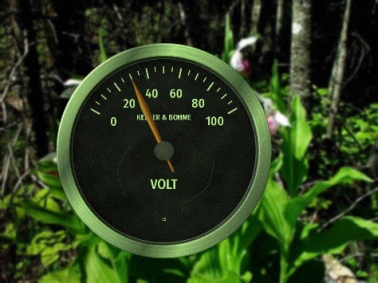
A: 30 V
